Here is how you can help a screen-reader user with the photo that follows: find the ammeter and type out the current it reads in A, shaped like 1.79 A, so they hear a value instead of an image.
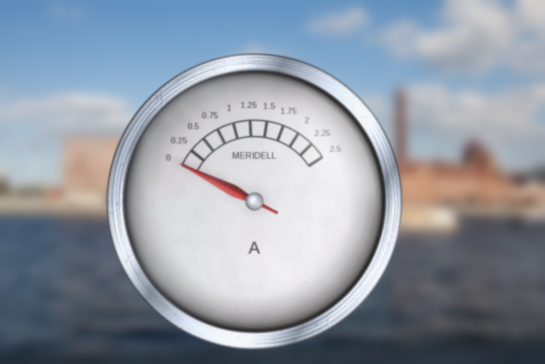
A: 0 A
